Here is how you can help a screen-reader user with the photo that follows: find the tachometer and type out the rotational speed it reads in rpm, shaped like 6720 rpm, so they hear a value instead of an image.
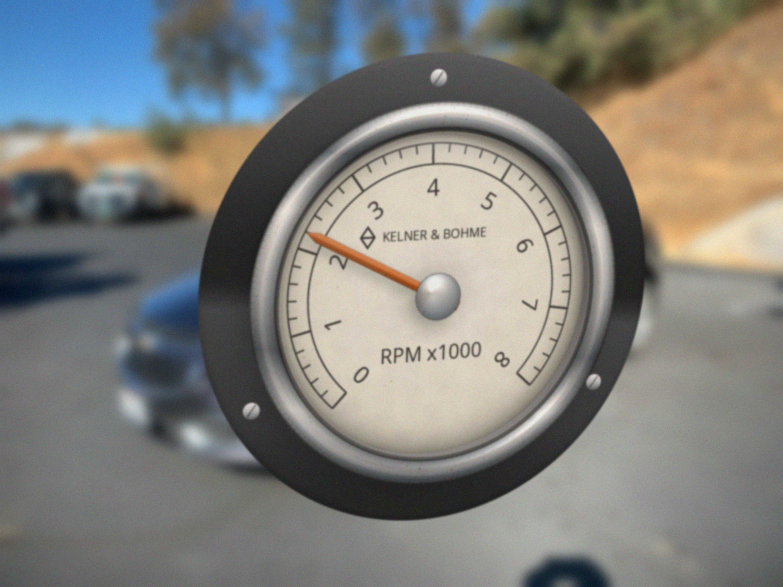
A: 2200 rpm
